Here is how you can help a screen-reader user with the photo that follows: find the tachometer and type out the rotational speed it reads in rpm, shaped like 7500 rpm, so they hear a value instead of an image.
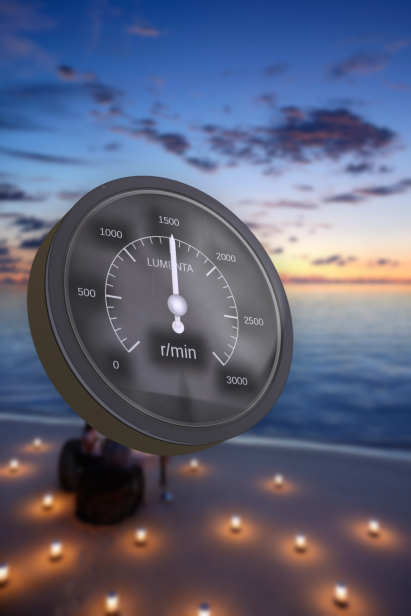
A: 1500 rpm
